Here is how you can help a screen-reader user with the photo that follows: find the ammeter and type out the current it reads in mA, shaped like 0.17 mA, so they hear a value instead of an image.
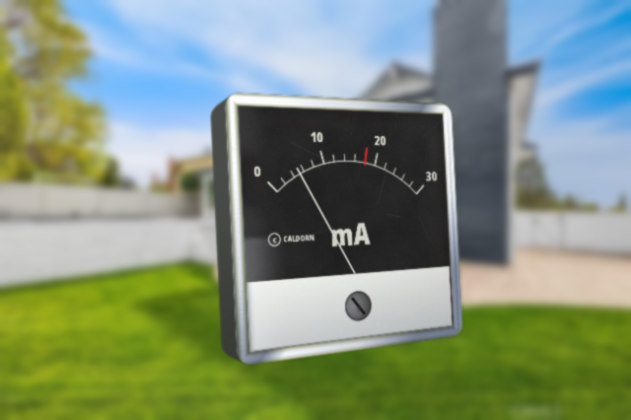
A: 5 mA
